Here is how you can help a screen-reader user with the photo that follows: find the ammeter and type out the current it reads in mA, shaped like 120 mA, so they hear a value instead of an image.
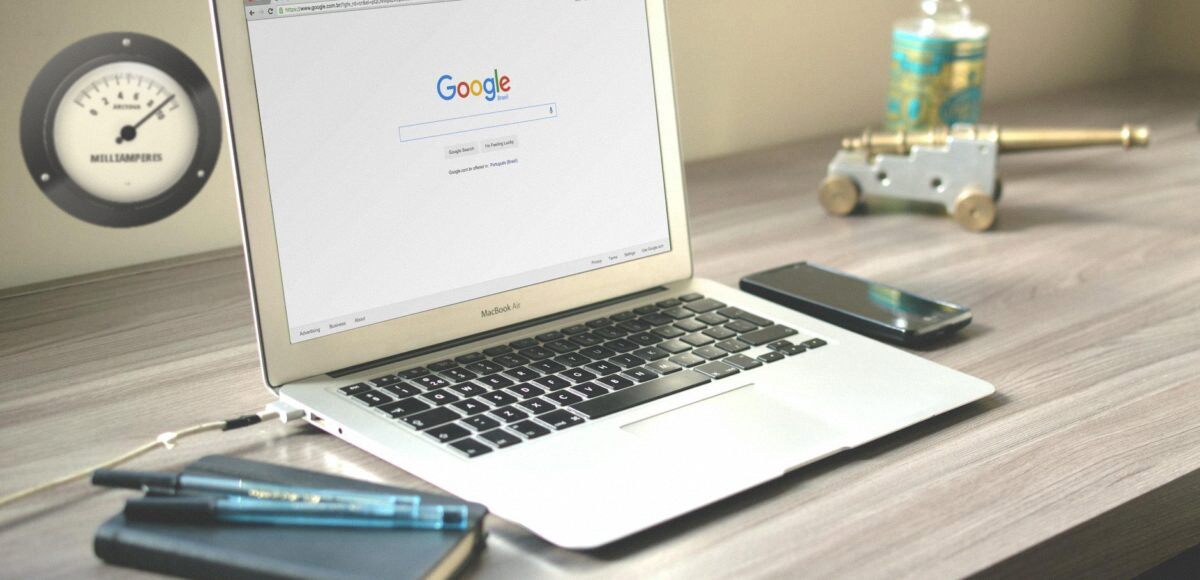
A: 9 mA
